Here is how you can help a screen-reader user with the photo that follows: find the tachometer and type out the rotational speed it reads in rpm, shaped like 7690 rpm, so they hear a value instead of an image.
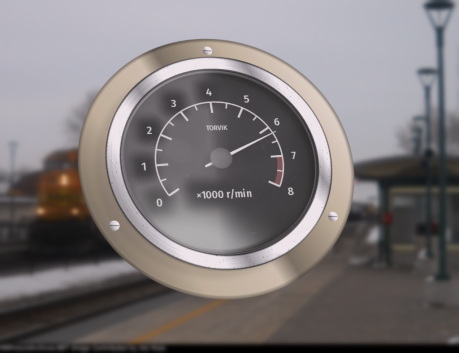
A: 6250 rpm
